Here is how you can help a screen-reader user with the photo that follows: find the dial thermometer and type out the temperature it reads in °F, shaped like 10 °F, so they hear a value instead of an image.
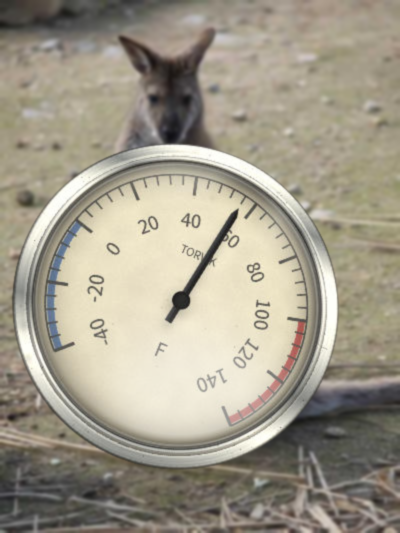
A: 56 °F
